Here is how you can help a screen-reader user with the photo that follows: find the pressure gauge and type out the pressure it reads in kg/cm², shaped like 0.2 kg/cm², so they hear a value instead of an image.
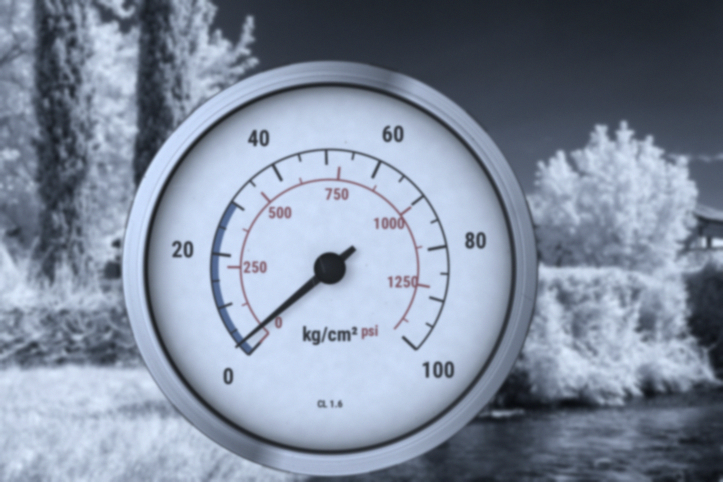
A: 2.5 kg/cm²
